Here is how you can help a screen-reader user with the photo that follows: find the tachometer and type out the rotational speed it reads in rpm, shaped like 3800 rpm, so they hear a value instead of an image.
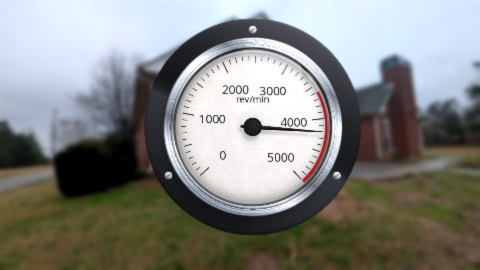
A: 4200 rpm
